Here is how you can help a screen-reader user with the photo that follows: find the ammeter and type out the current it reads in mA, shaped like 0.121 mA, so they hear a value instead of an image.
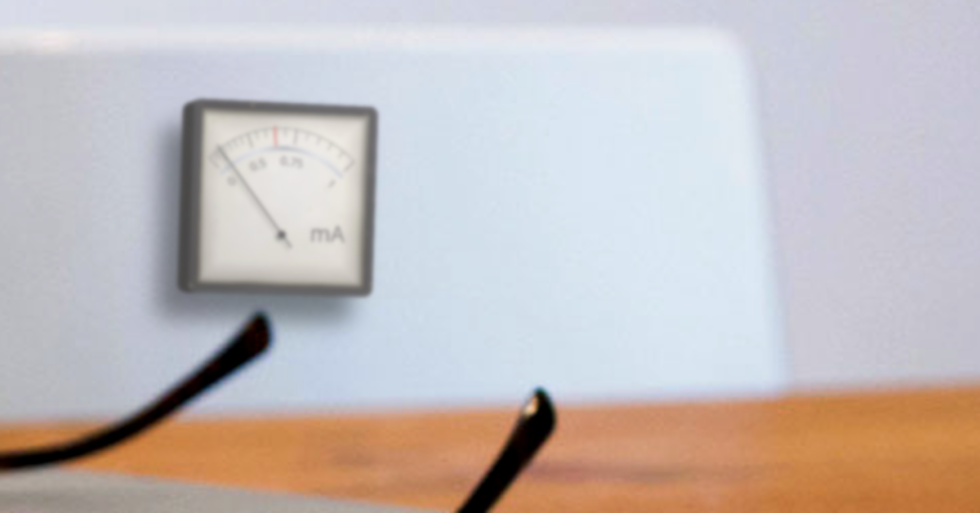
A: 0.25 mA
